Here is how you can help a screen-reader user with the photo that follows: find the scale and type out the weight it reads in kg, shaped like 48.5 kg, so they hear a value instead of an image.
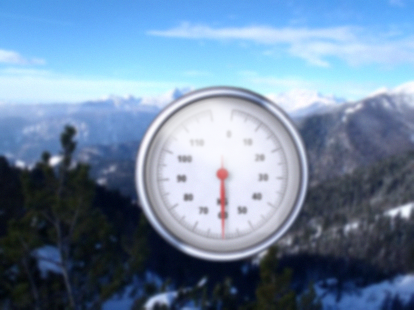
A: 60 kg
